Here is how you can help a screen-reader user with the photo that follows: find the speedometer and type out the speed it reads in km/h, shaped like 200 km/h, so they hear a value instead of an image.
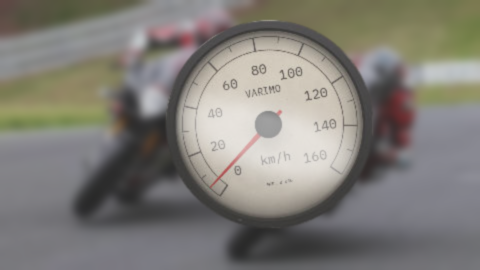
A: 5 km/h
